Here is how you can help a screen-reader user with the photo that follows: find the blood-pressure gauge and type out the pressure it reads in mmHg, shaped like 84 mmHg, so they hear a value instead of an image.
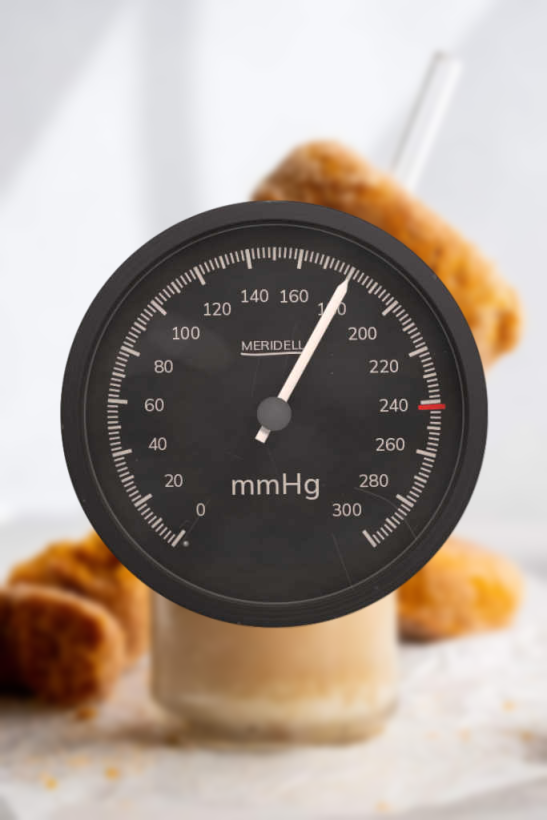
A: 180 mmHg
